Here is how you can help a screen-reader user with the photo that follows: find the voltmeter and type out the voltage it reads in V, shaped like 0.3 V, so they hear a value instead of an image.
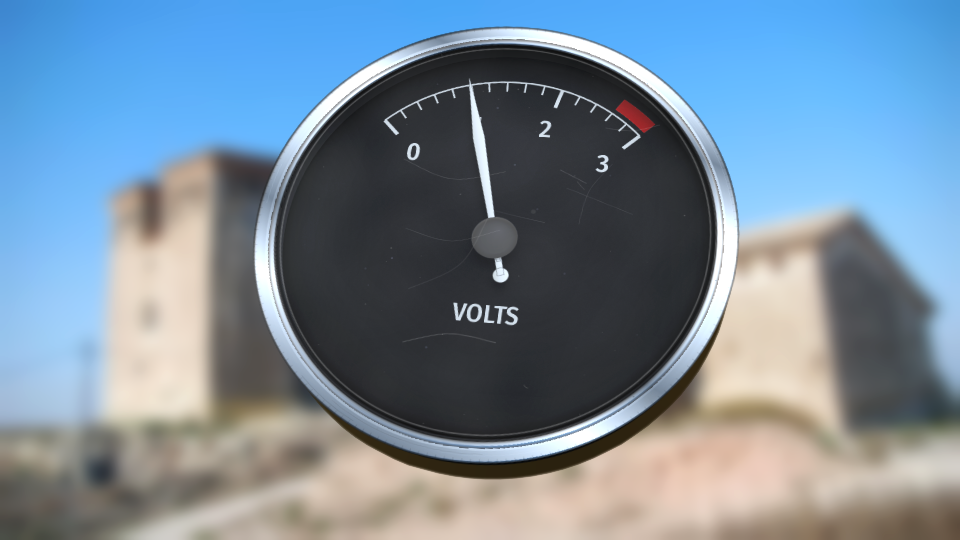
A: 1 V
